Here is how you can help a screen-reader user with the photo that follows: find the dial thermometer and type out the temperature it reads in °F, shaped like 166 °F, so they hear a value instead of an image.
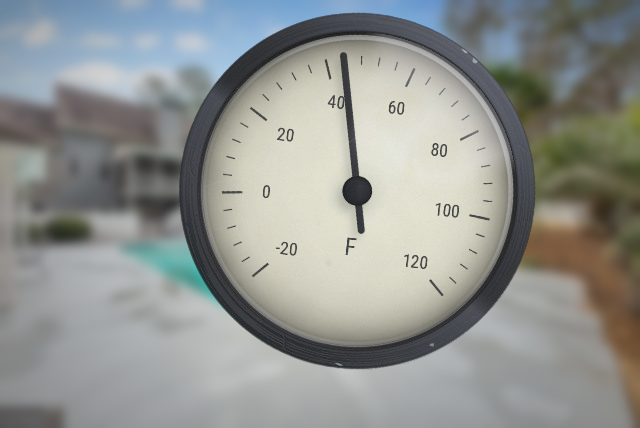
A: 44 °F
